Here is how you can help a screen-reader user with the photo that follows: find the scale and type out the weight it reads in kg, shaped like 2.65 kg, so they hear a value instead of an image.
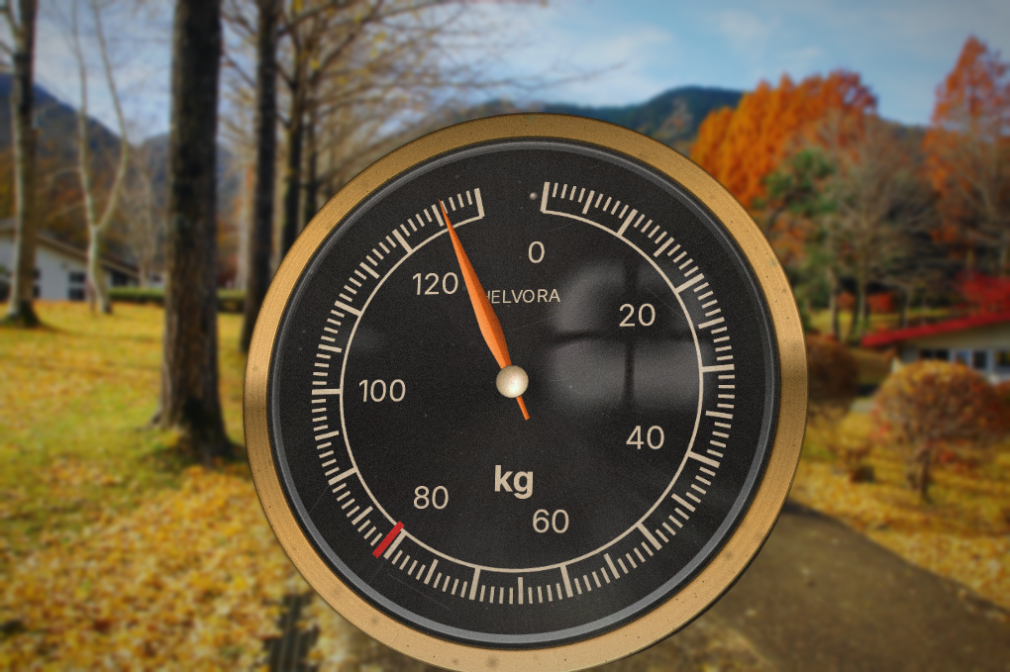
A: 126 kg
